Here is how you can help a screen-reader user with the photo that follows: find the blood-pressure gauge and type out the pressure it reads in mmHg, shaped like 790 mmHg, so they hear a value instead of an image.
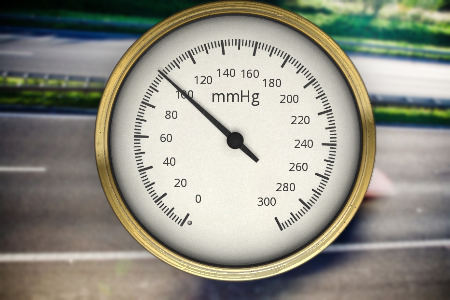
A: 100 mmHg
